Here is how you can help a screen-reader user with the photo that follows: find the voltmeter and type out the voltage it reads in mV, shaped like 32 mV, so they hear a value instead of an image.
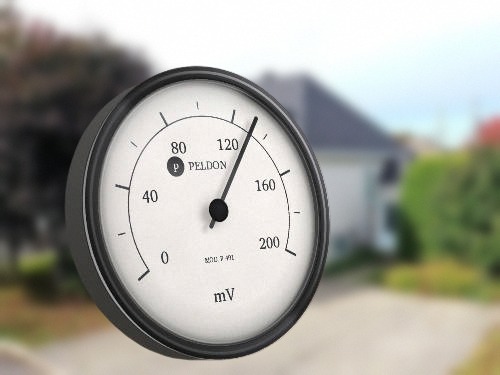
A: 130 mV
